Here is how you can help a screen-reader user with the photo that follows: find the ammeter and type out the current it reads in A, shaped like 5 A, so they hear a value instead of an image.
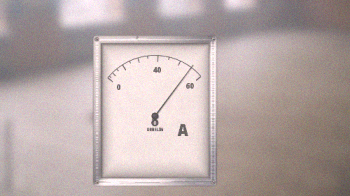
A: 55 A
